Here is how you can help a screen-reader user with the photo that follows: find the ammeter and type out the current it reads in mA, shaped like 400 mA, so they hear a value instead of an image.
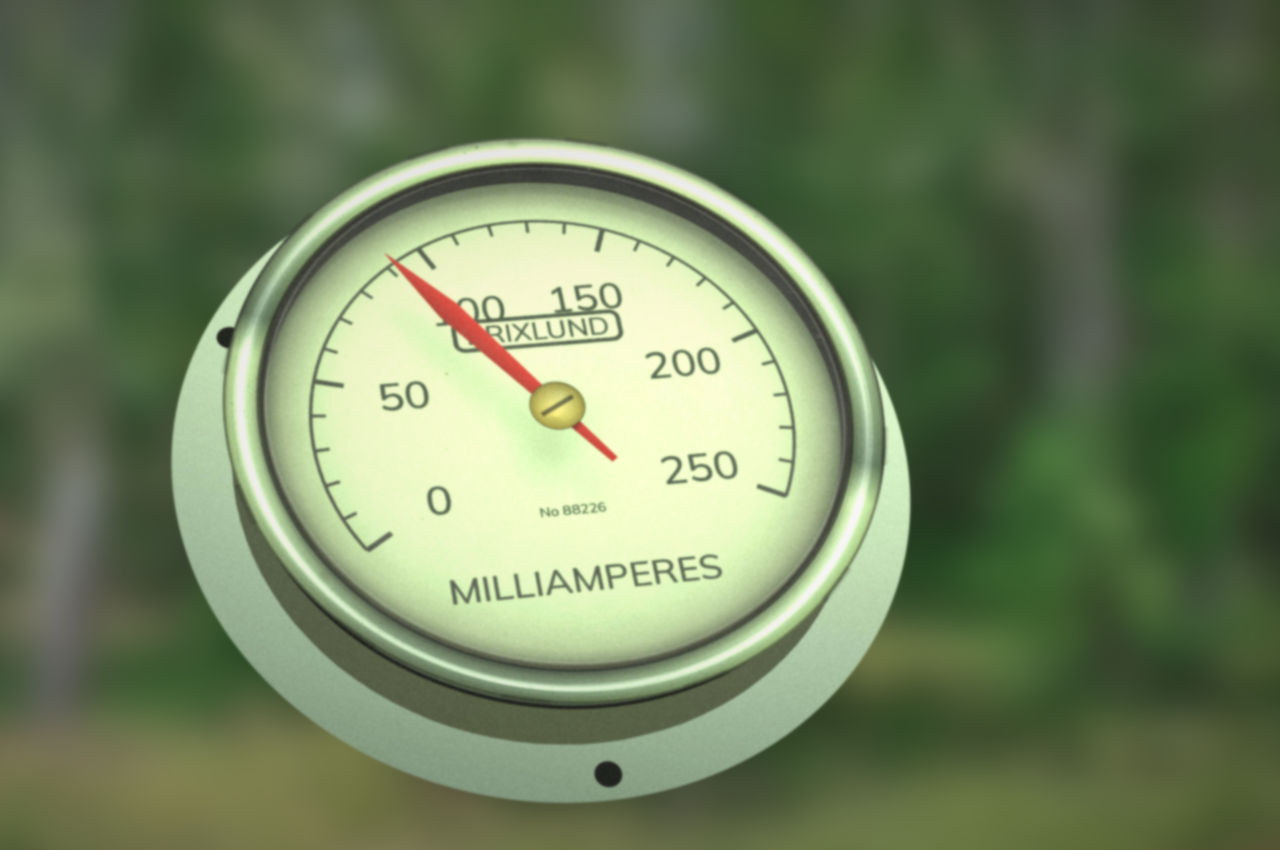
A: 90 mA
